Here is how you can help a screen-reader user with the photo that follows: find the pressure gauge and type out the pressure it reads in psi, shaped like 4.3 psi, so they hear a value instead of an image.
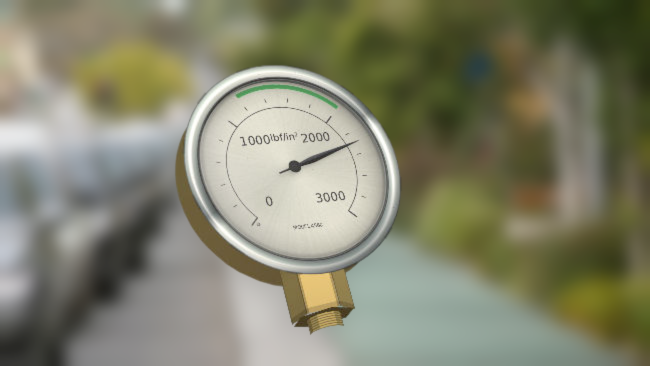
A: 2300 psi
